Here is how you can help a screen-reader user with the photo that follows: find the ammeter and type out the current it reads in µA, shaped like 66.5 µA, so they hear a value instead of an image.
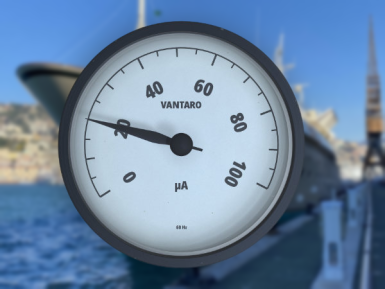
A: 20 µA
